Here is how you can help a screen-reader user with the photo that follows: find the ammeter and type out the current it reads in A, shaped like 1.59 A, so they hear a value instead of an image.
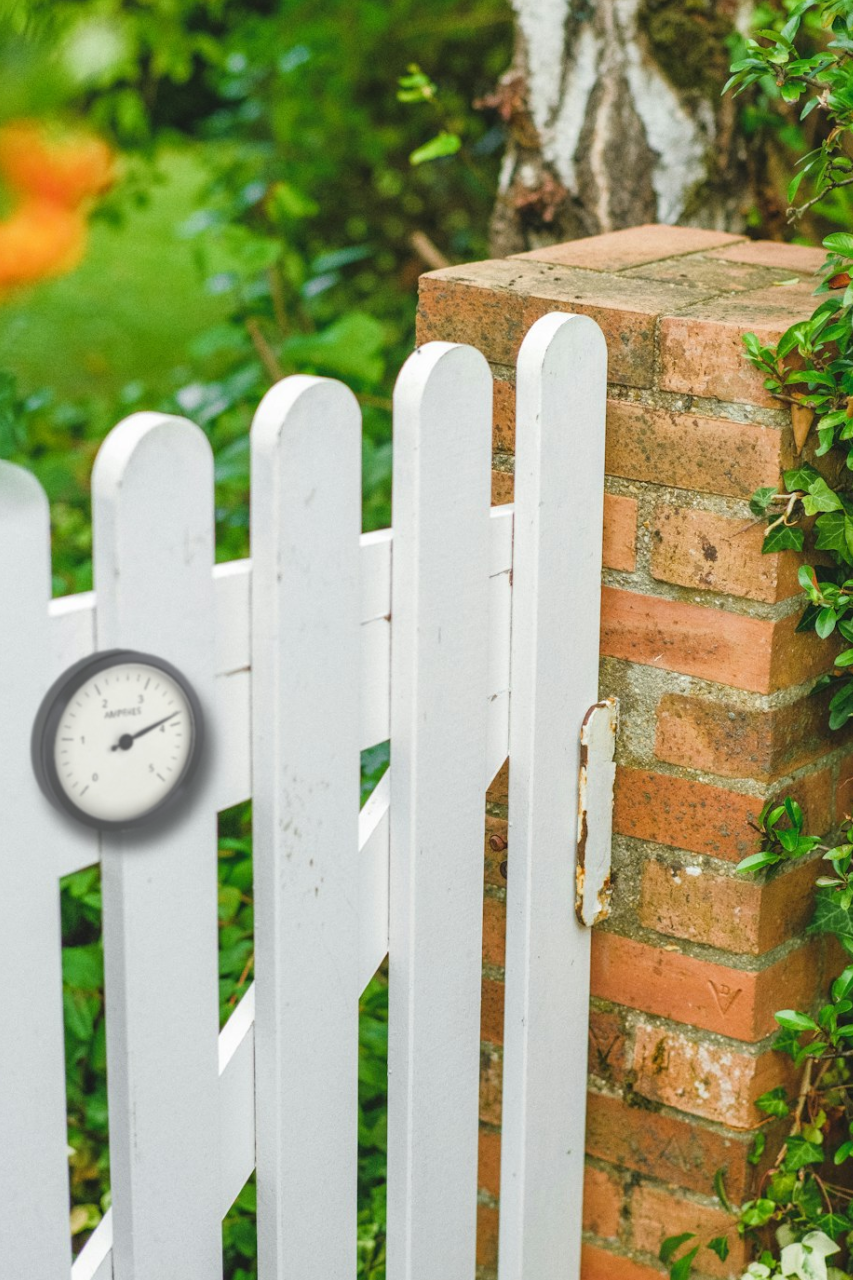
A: 3.8 A
